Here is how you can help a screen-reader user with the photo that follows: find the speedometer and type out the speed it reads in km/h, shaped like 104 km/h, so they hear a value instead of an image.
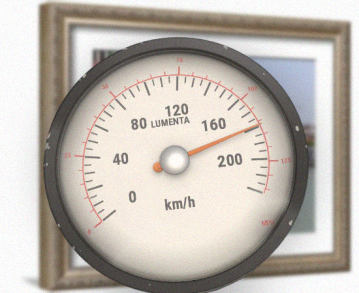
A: 180 km/h
